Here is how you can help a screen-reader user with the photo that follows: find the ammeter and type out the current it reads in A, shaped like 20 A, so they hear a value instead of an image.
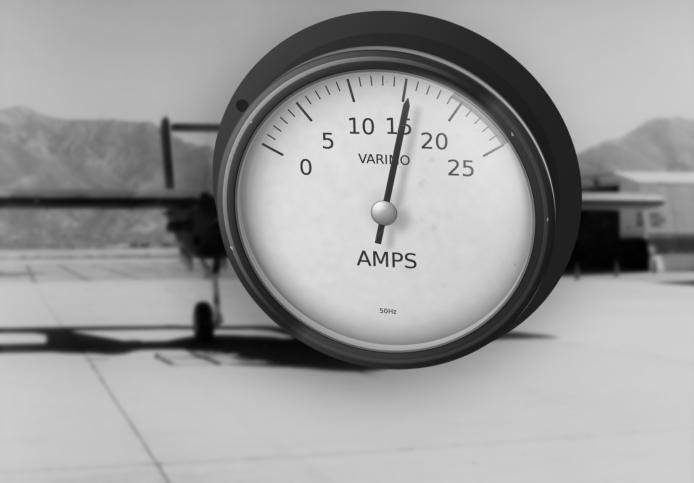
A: 15.5 A
